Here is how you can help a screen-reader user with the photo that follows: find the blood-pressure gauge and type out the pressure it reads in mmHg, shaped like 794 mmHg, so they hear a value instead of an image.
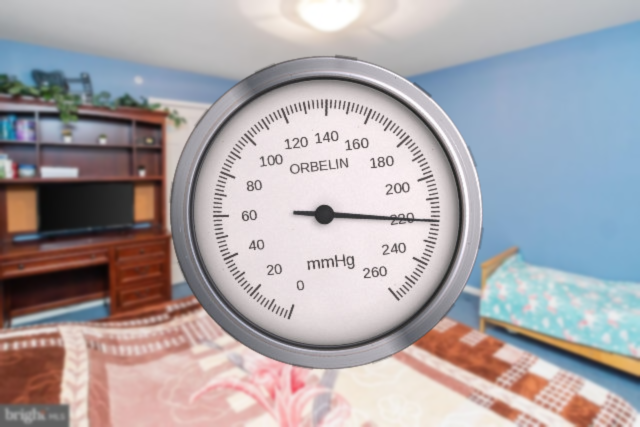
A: 220 mmHg
